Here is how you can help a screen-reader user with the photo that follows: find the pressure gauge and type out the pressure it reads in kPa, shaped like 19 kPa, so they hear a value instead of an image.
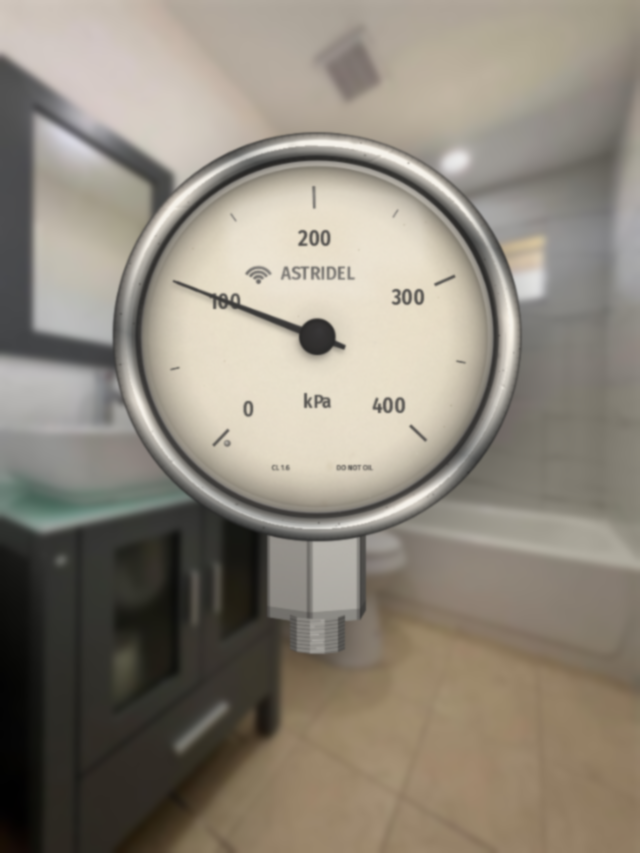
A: 100 kPa
